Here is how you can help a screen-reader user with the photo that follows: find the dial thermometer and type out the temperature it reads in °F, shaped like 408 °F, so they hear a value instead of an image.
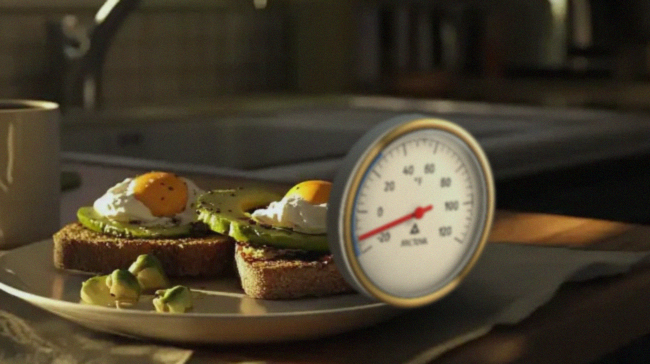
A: -12 °F
